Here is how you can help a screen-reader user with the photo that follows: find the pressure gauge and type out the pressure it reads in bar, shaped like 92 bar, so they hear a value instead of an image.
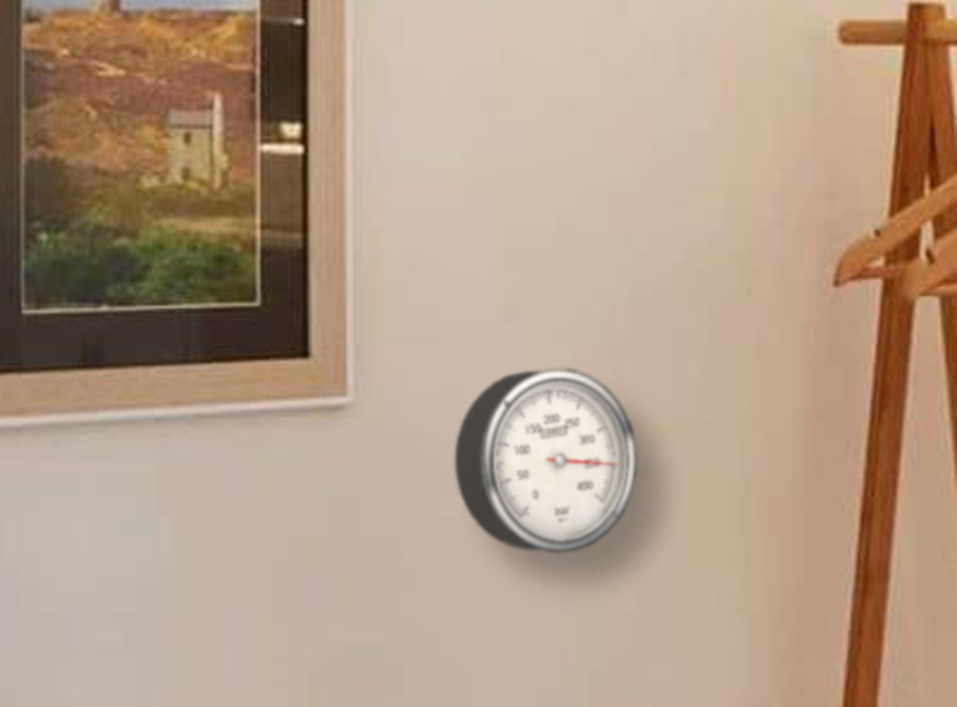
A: 350 bar
